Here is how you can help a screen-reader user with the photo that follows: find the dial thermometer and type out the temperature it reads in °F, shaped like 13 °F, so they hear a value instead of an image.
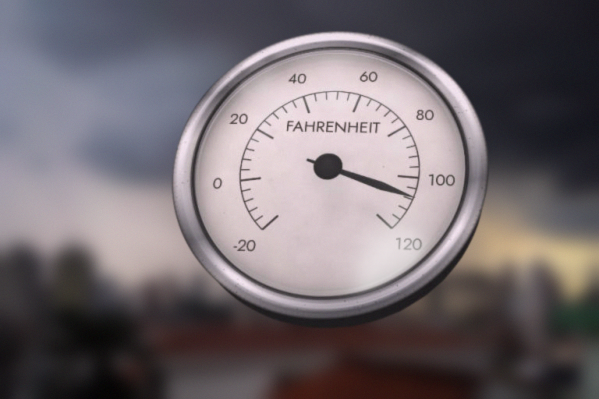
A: 108 °F
